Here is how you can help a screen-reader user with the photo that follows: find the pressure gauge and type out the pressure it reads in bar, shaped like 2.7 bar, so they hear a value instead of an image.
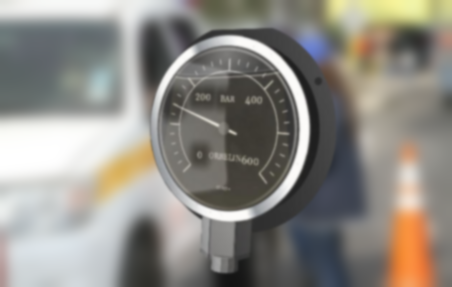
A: 140 bar
